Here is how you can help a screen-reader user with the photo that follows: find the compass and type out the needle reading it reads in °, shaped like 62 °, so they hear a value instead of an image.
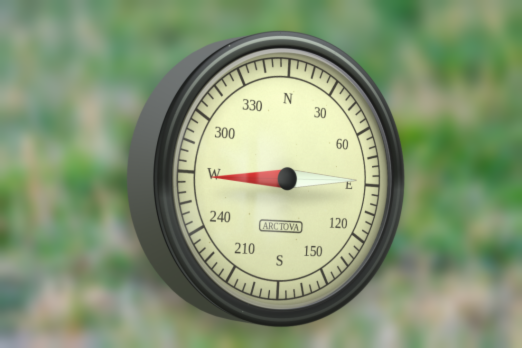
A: 267.5 °
